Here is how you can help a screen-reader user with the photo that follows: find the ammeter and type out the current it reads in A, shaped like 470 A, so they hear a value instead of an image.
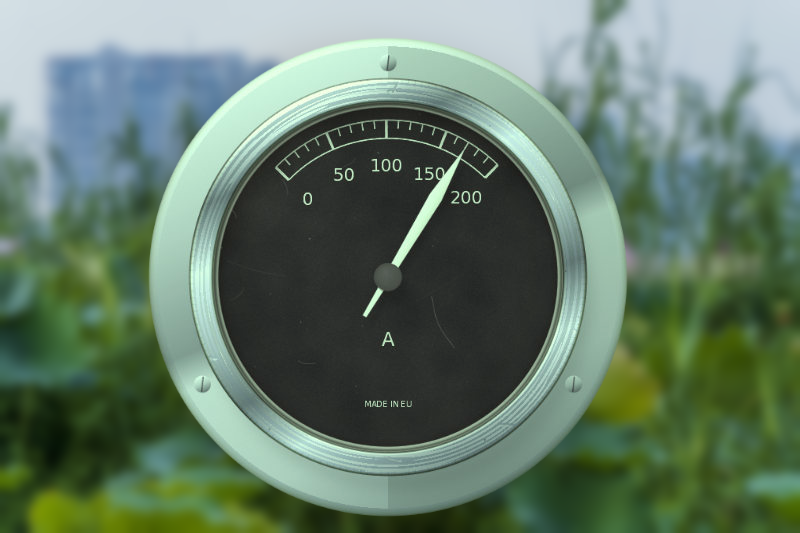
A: 170 A
